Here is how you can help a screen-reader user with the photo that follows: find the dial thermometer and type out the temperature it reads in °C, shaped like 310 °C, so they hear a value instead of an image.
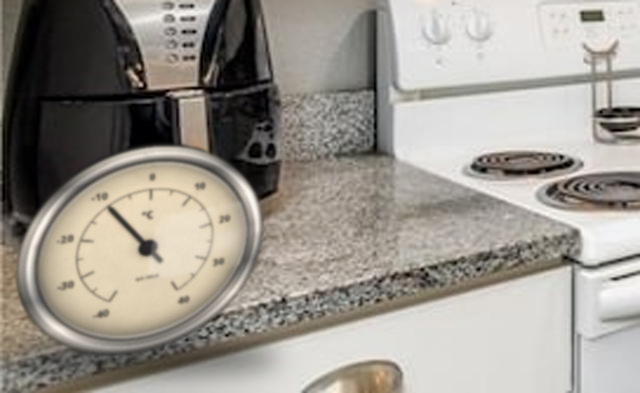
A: -10 °C
